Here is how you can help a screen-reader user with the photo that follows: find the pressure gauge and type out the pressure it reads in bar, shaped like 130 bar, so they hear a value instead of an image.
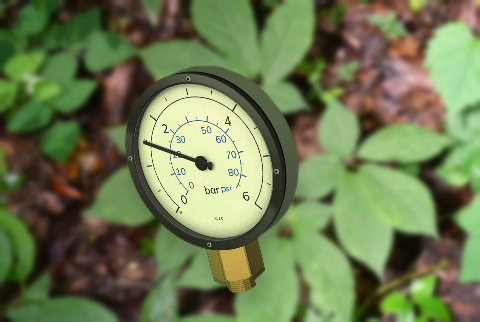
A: 1.5 bar
